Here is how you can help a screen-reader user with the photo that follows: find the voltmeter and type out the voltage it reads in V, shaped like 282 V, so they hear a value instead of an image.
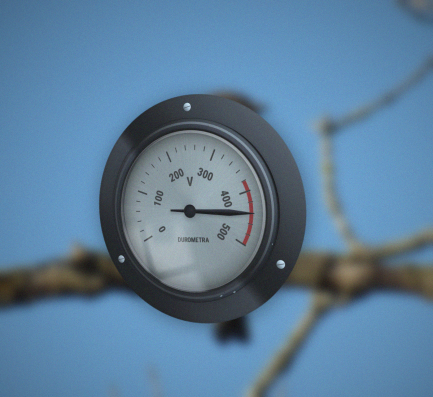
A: 440 V
